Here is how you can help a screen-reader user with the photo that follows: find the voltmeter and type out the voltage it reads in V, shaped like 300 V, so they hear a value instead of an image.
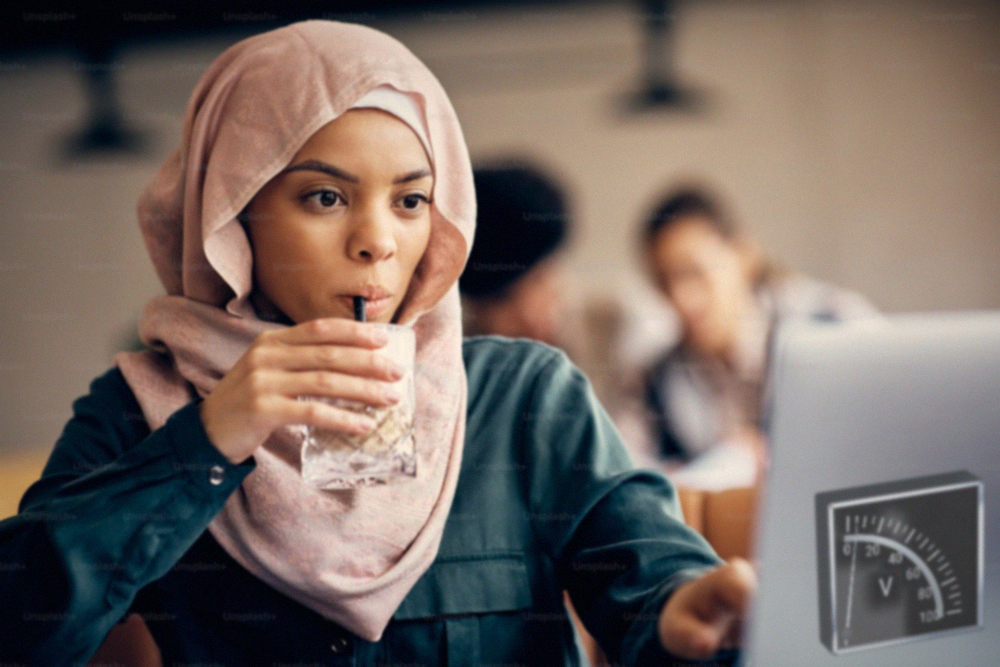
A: 5 V
